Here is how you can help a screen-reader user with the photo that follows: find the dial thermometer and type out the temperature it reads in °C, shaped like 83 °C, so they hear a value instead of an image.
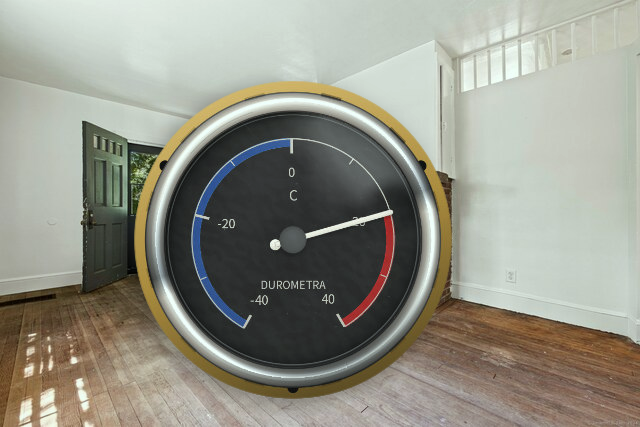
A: 20 °C
